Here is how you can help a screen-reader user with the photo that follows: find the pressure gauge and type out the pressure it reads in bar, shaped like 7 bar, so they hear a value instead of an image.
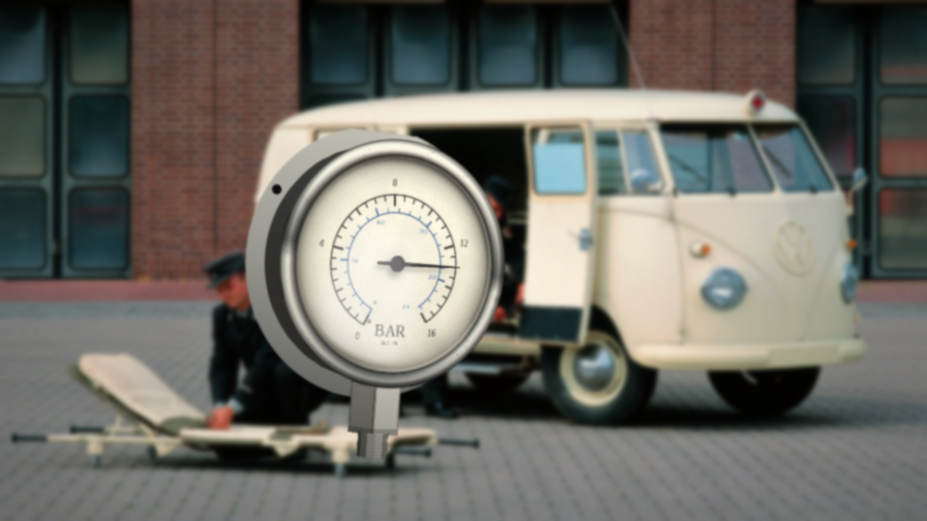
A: 13 bar
